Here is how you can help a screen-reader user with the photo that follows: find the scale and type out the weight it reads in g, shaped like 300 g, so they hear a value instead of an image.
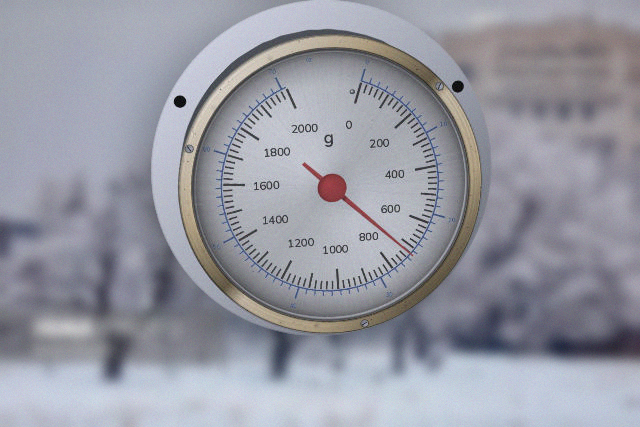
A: 720 g
